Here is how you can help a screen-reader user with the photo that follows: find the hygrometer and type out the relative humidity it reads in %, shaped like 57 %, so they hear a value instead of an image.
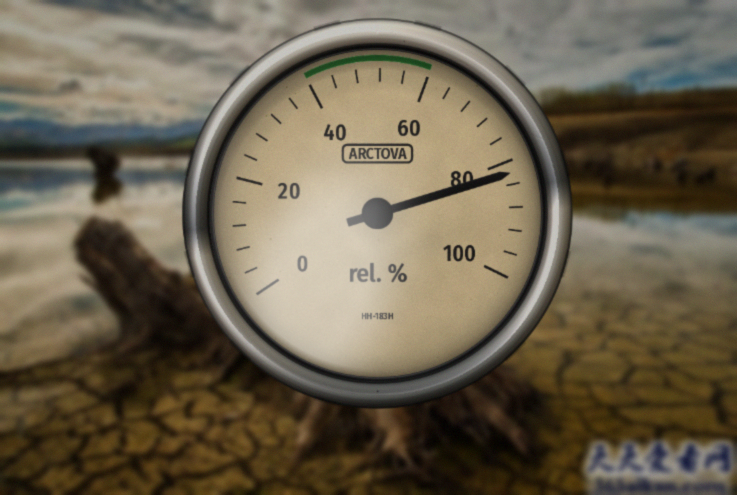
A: 82 %
